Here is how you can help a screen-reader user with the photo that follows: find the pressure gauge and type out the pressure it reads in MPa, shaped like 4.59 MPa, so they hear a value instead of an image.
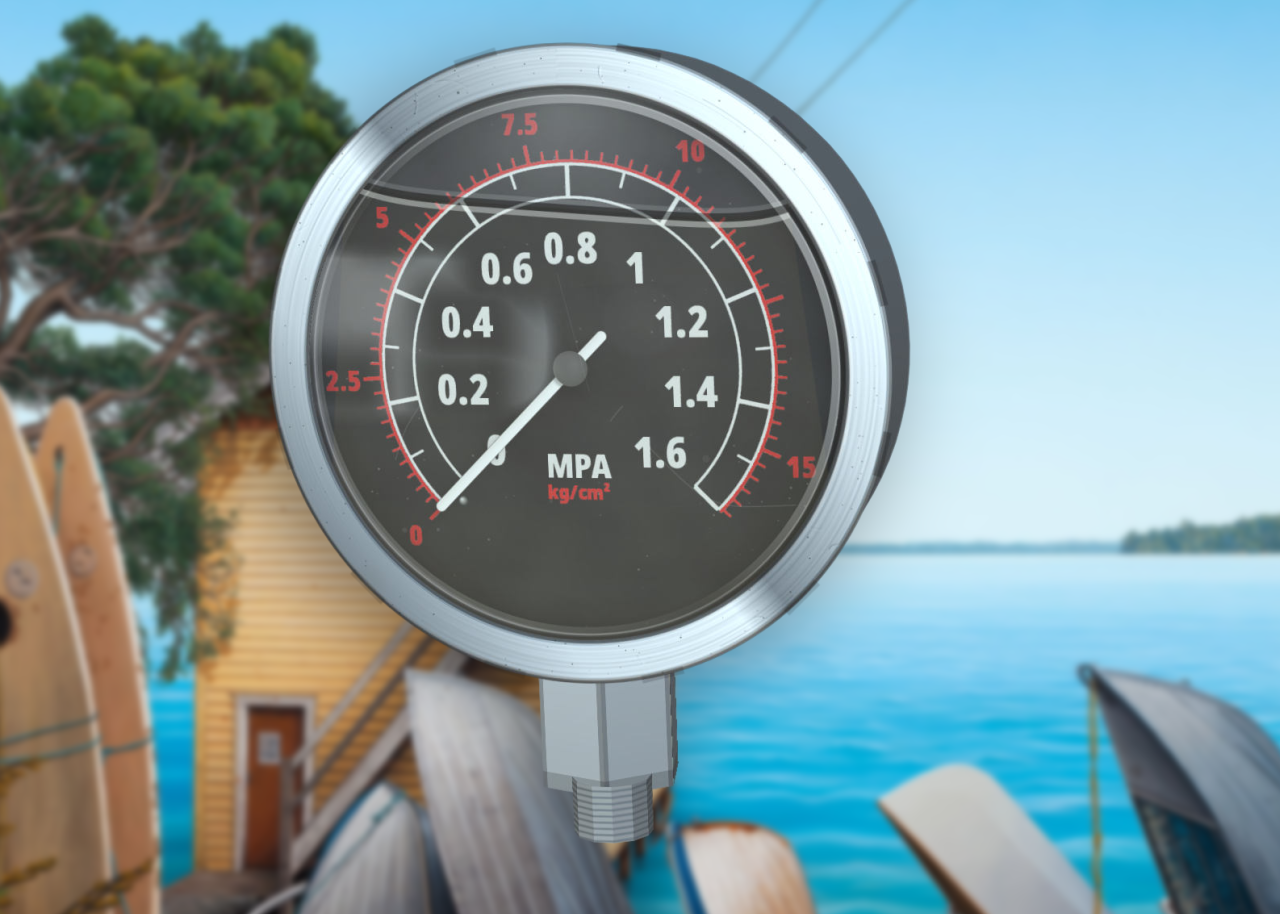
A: 0 MPa
